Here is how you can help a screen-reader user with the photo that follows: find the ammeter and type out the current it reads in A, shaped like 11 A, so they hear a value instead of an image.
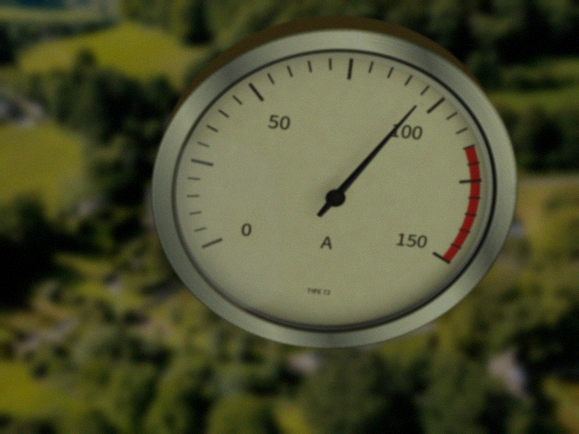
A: 95 A
